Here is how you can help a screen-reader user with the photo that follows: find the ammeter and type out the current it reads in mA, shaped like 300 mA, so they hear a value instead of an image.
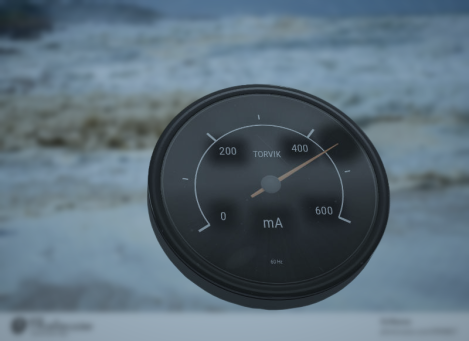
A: 450 mA
